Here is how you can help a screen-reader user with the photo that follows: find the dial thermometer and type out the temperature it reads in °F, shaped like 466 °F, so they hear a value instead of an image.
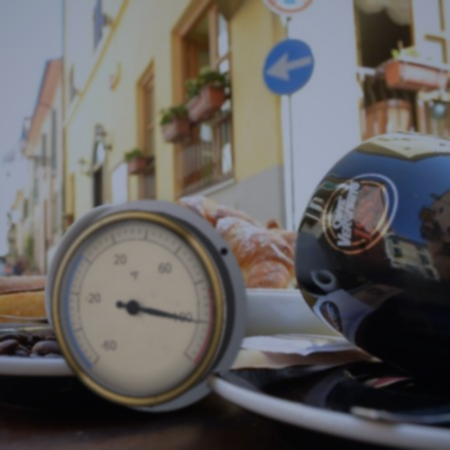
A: 100 °F
